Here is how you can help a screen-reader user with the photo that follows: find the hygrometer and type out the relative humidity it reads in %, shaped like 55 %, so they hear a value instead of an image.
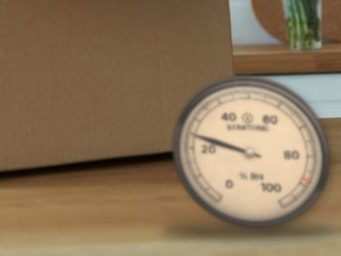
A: 25 %
